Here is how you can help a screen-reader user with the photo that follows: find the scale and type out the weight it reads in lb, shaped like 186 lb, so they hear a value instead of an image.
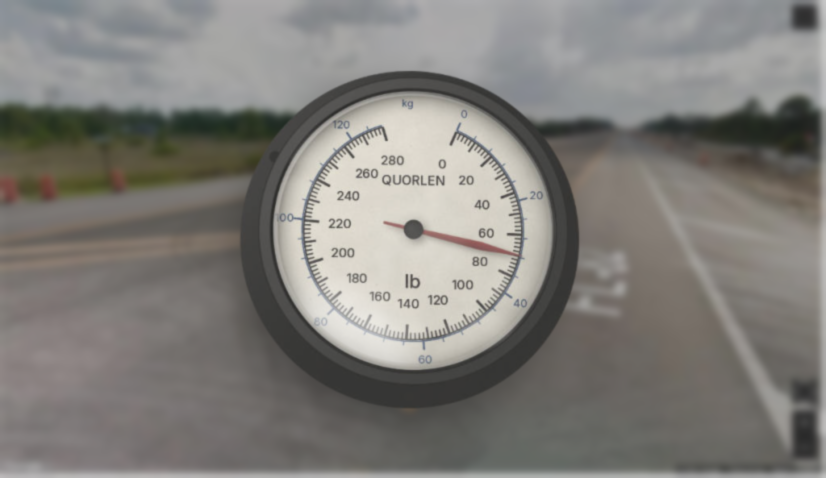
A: 70 lb
